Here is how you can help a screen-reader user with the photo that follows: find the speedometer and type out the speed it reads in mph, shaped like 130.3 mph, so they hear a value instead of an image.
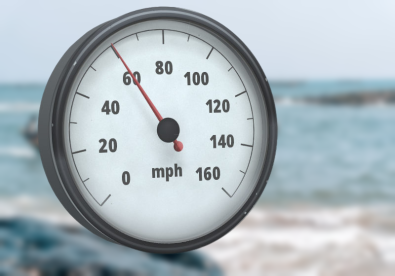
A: 60 mph
